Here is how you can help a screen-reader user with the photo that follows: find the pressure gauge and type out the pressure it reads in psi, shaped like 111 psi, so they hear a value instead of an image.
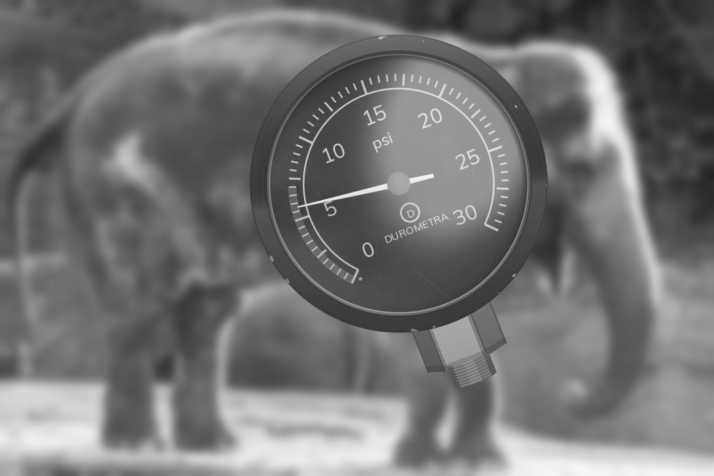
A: 5.75 psi
